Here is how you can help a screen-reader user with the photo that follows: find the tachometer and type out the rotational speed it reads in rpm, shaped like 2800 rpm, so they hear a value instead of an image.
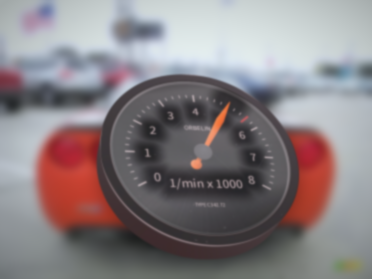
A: 5000 rpm
